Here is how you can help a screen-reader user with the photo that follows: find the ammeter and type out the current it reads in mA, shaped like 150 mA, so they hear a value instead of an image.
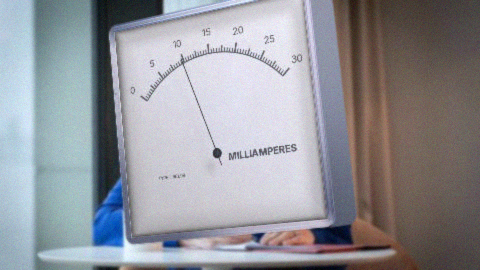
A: 10 mA
